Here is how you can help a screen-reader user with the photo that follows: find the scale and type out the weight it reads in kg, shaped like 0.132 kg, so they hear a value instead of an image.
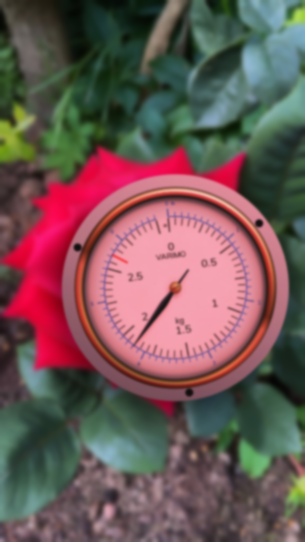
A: 1.9 kg
